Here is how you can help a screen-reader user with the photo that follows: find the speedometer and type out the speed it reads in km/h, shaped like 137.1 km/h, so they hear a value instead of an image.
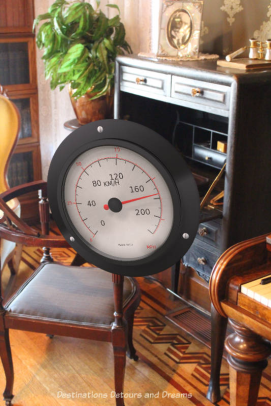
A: 175 km/h
